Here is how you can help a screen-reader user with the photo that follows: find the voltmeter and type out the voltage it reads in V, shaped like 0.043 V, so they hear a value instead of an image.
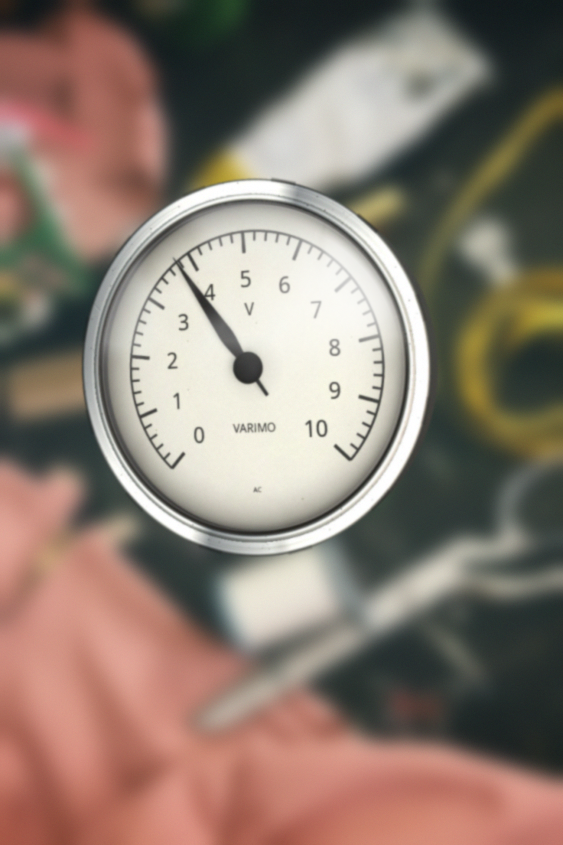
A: 3.8 V
